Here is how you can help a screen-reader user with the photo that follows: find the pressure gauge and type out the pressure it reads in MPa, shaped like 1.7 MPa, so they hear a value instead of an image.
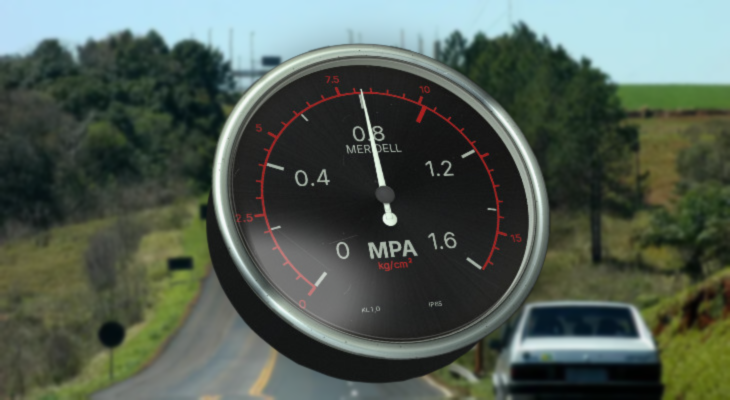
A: 0.8 MPa
